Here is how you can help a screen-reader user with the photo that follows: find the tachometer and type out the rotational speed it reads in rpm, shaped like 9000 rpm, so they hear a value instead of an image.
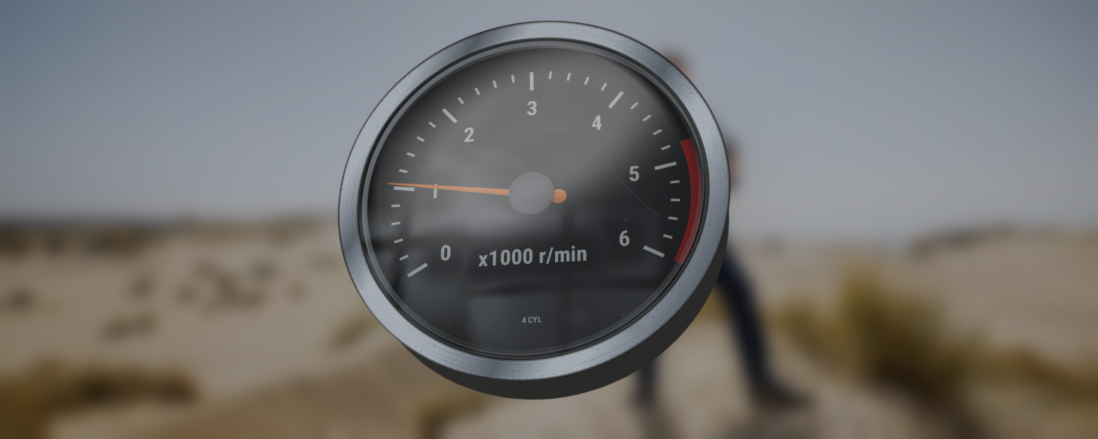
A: 1000 rpm
